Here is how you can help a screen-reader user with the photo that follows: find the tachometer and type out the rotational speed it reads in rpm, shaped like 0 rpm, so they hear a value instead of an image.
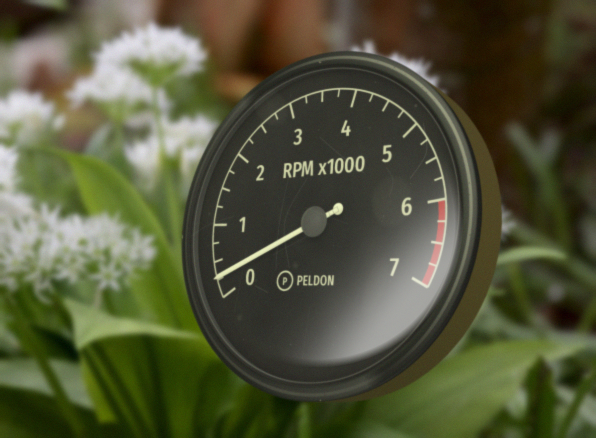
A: 250 rpm
